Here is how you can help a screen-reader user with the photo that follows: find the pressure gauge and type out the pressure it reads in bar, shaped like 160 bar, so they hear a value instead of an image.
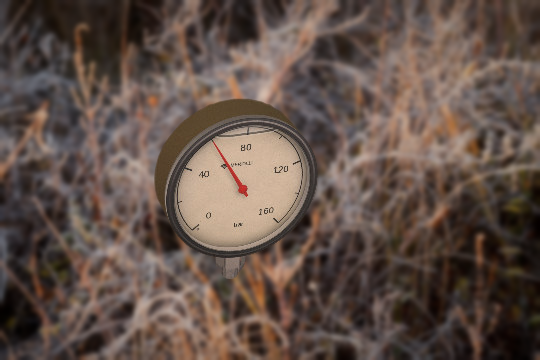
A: 60 bar
